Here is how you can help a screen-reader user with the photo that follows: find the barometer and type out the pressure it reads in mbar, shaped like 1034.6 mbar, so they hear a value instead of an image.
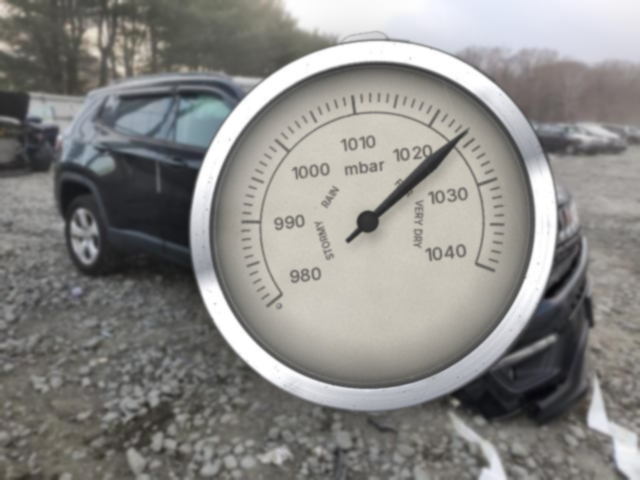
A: 1024 mbar
